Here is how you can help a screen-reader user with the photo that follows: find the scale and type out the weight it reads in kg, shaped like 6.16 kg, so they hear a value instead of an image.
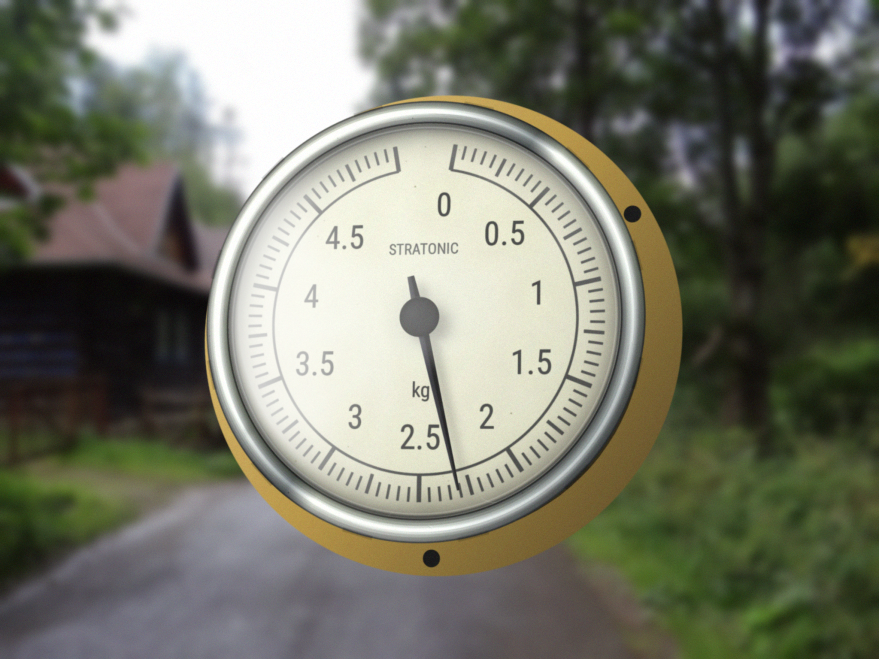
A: 2.3 kg
